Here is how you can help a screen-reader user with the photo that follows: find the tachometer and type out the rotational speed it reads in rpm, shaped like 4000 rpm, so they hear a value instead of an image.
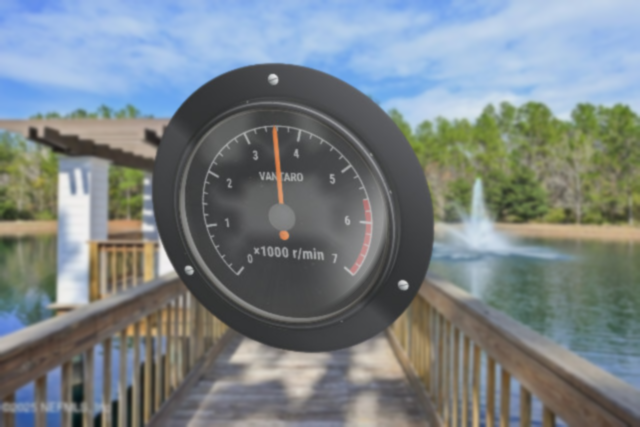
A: 3600 rpm
